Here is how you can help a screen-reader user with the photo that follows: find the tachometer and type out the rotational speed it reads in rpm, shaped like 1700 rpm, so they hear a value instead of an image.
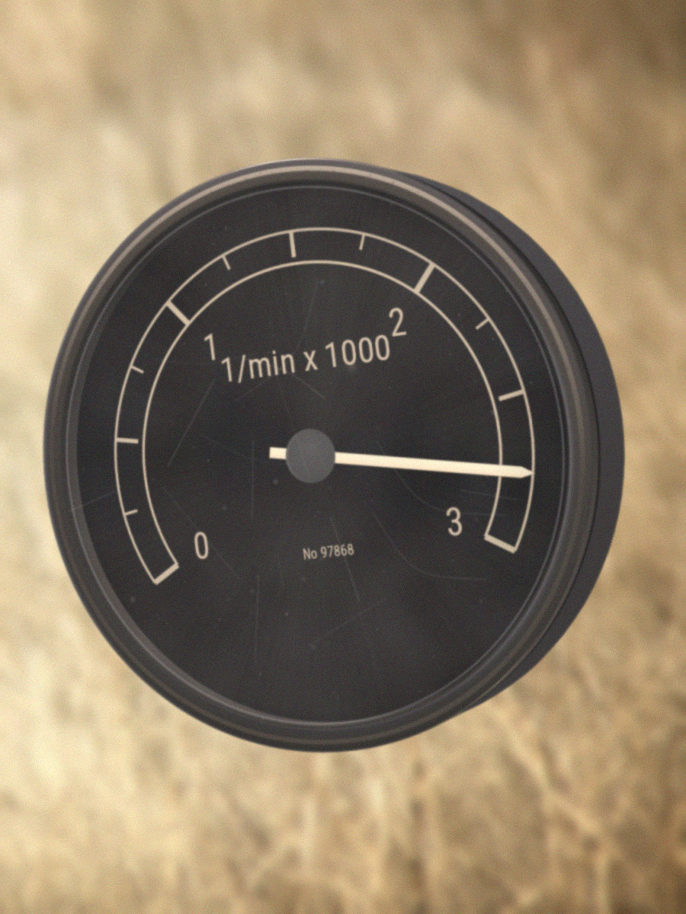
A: 2750 rpm
